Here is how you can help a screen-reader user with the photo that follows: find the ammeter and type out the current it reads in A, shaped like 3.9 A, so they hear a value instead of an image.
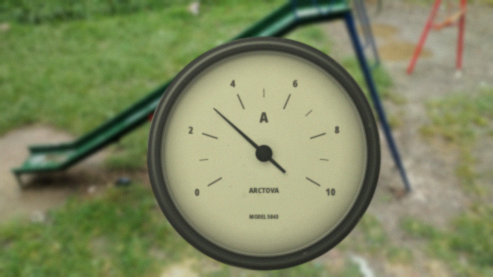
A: 3 A
